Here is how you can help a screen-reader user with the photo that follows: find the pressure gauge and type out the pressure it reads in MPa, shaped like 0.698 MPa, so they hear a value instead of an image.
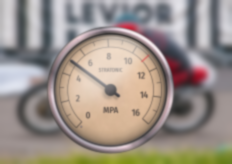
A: 5 MPa
